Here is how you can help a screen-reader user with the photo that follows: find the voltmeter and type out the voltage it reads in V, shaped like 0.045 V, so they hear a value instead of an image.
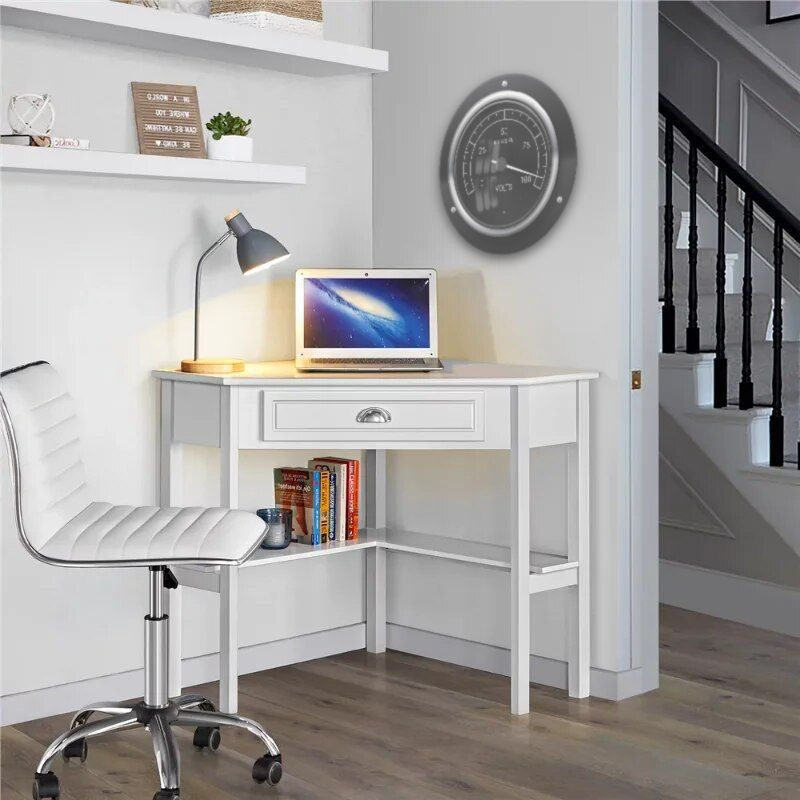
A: 95 V
